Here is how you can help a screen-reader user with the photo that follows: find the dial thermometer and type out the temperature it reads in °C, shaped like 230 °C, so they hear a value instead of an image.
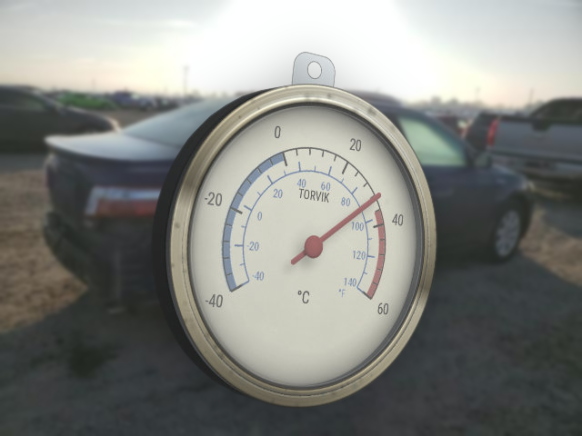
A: 32 °C
